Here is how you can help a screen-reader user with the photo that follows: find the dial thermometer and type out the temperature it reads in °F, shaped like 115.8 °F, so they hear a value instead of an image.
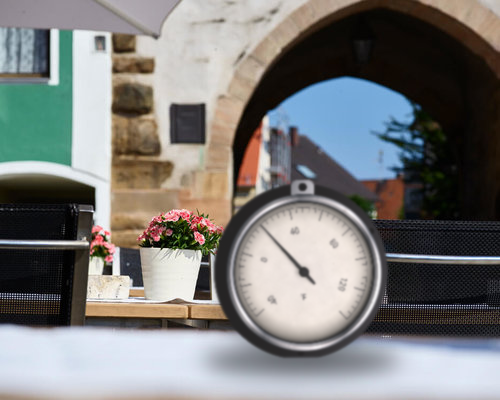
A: 20 °F
